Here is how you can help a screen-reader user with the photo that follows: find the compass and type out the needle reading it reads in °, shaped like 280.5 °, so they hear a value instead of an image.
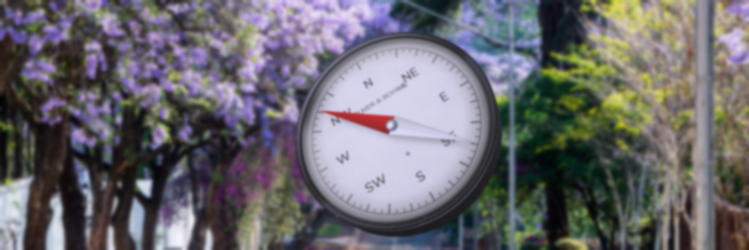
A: 315 °
